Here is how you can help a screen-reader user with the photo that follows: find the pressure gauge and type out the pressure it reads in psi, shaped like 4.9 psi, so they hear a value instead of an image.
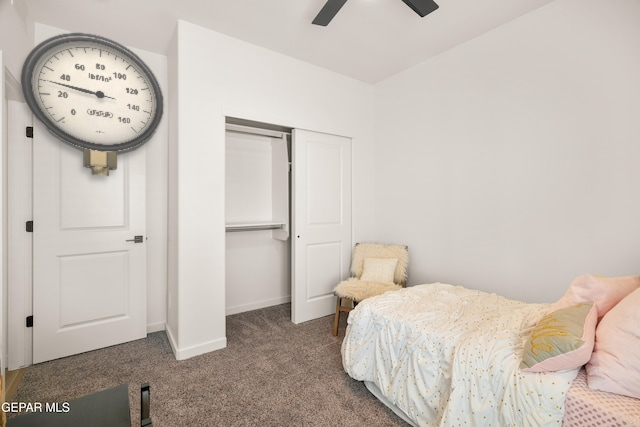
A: 30 psi
